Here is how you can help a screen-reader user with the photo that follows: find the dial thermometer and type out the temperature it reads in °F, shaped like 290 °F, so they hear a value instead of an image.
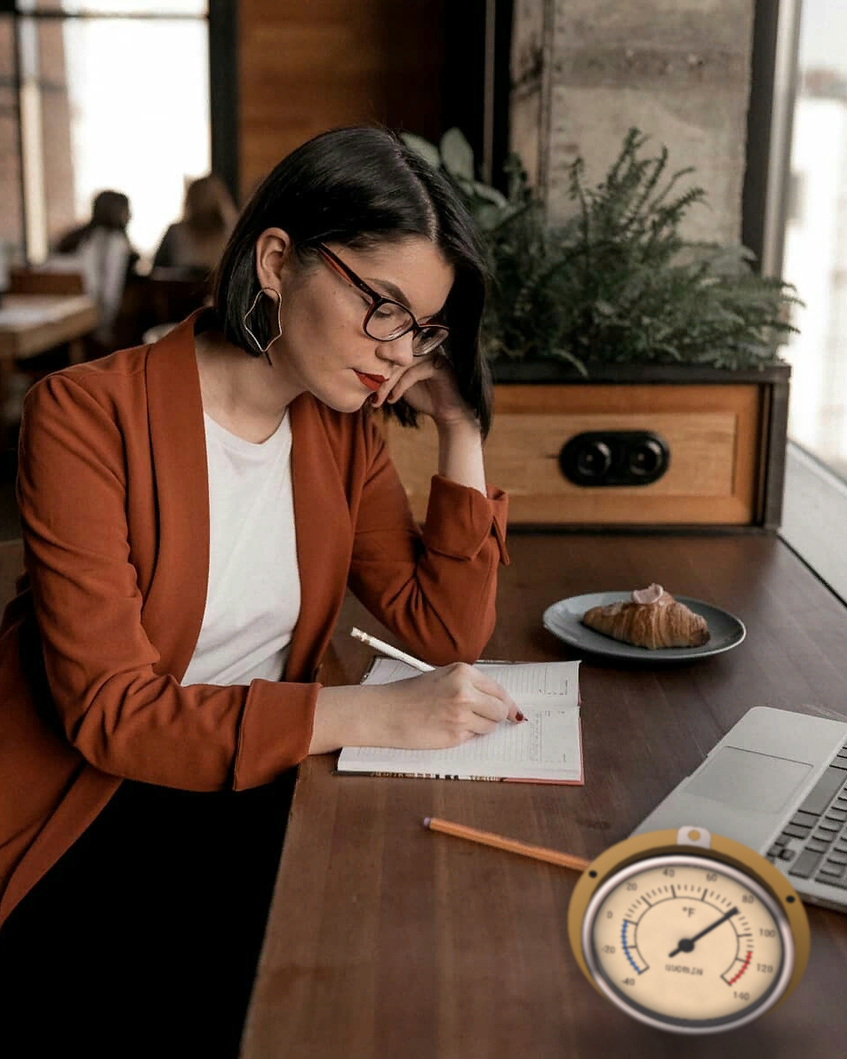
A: 80 °F
